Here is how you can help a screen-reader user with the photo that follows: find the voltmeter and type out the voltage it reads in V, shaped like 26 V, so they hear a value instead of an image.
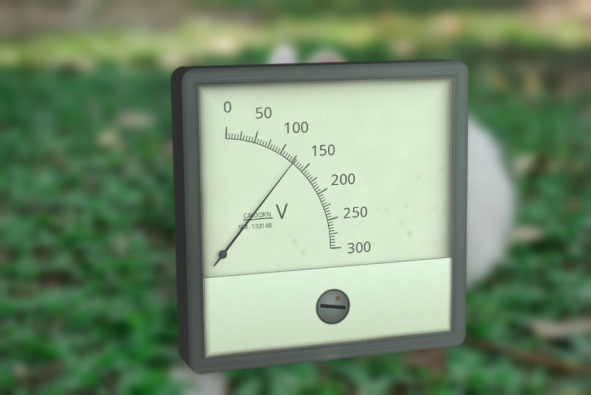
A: 125 V
